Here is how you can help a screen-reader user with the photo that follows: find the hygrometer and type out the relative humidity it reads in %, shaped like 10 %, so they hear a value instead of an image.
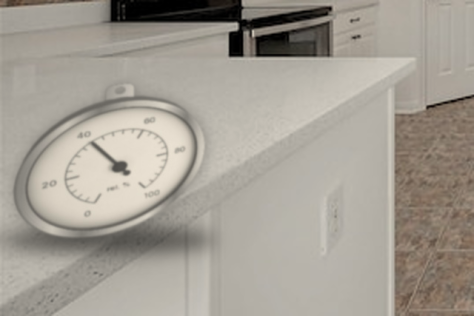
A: 40 %
